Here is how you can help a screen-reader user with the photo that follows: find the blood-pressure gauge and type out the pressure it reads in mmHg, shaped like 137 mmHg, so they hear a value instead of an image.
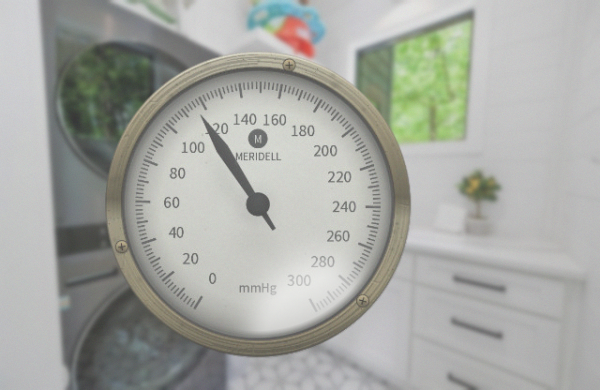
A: 116 mmHg
